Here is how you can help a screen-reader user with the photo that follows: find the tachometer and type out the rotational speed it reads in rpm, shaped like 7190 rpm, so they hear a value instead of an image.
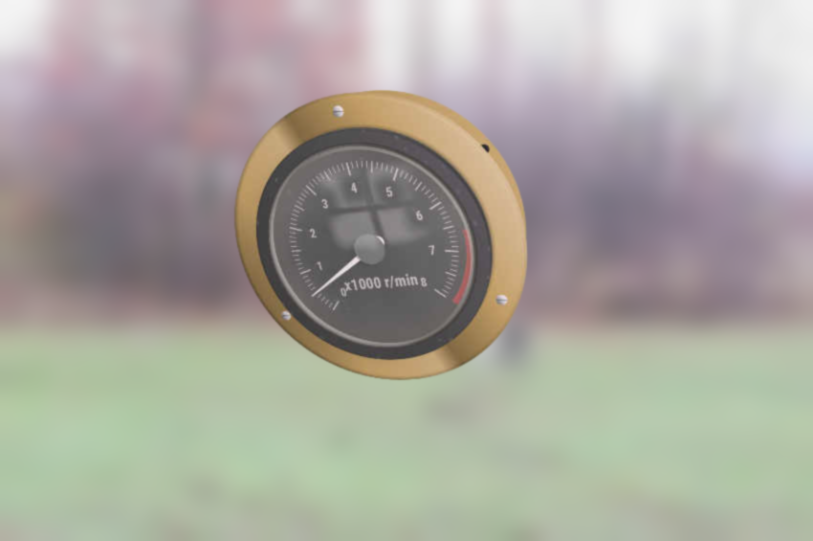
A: 500 rpm
